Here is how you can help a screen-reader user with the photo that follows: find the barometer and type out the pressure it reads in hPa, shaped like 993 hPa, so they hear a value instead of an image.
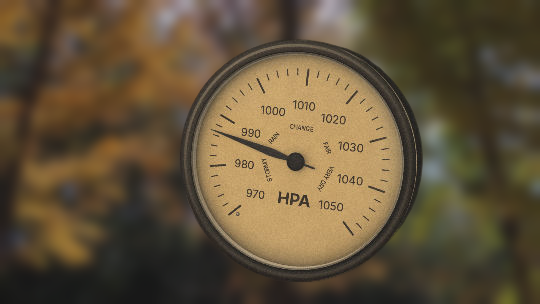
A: 987 hPa
